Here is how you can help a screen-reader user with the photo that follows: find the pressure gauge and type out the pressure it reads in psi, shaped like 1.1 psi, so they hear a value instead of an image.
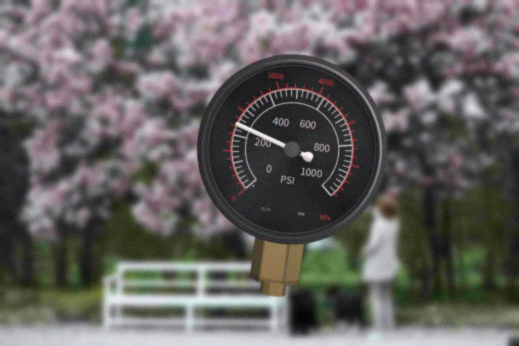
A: 240 psi
